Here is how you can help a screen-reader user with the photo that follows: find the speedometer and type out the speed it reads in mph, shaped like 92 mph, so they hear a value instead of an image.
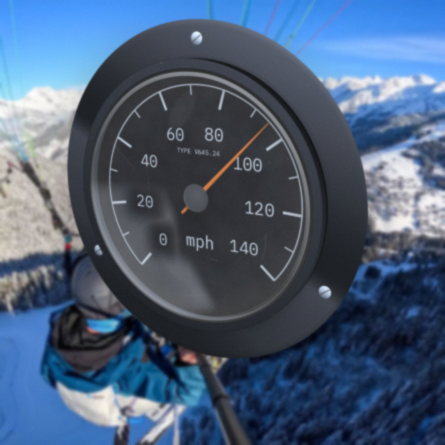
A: 95 mph
